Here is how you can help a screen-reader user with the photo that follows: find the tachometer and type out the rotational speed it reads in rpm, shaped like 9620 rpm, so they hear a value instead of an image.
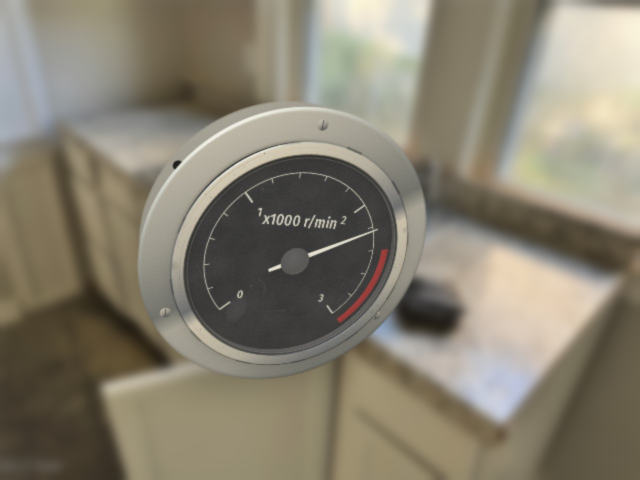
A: 2200 rpm
